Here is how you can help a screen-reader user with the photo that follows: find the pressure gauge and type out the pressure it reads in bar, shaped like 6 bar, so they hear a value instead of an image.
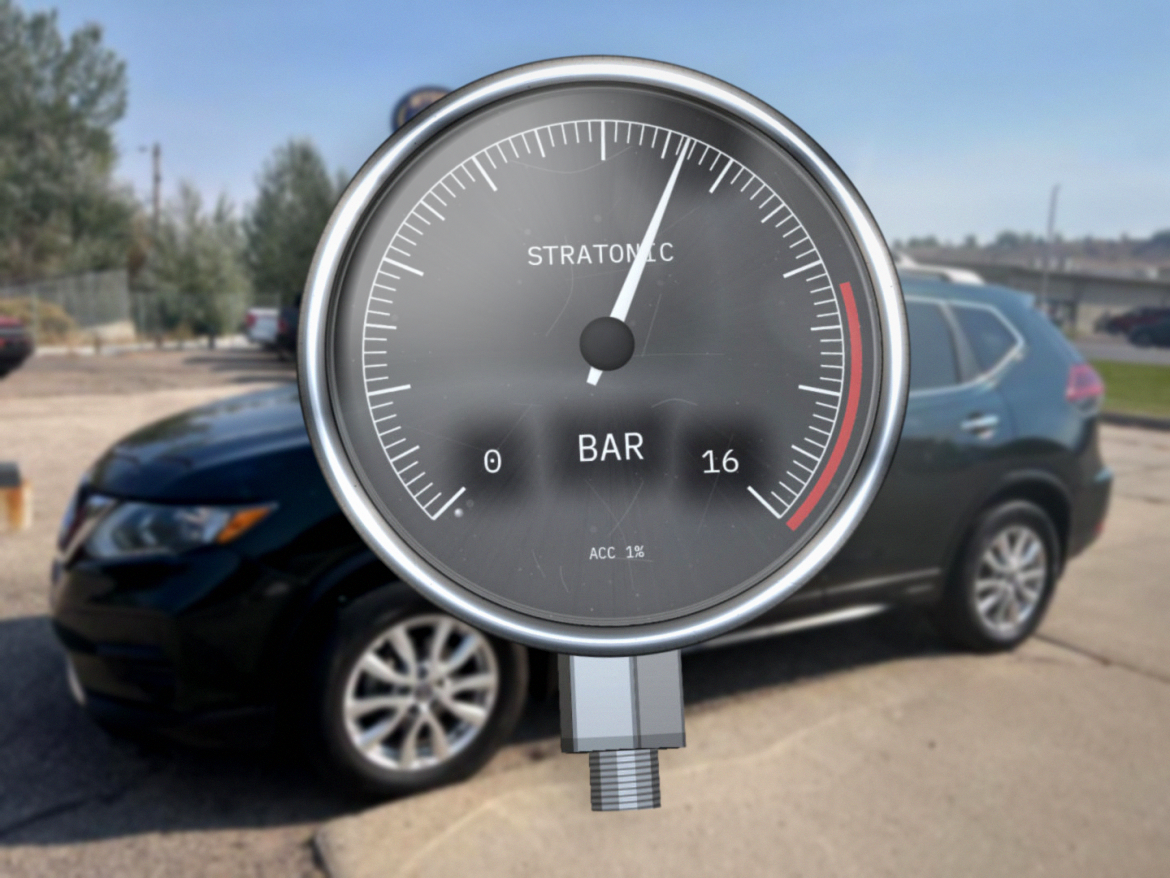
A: 9.3 bar
